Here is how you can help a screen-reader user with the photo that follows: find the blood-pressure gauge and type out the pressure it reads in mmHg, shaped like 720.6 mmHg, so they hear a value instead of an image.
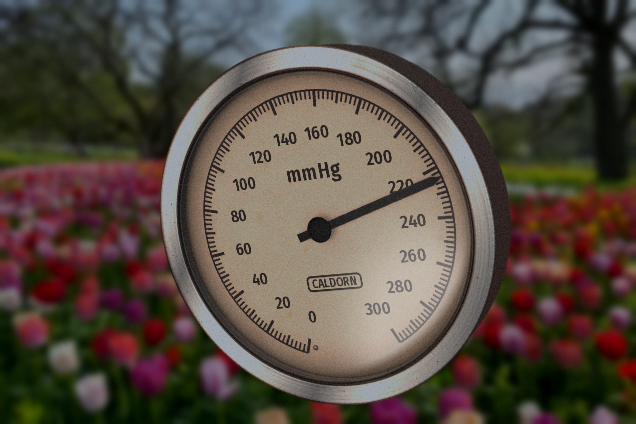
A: 224 mmHg
